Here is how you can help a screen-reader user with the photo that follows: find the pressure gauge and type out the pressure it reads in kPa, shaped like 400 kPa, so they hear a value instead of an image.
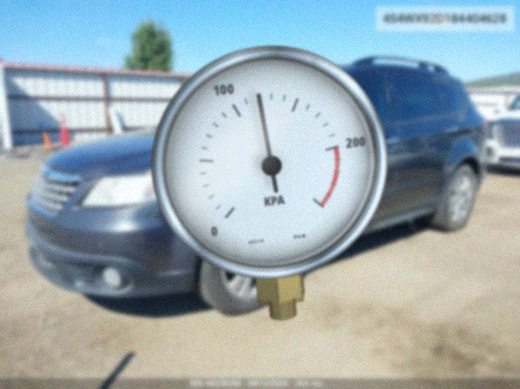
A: 120 kPa
